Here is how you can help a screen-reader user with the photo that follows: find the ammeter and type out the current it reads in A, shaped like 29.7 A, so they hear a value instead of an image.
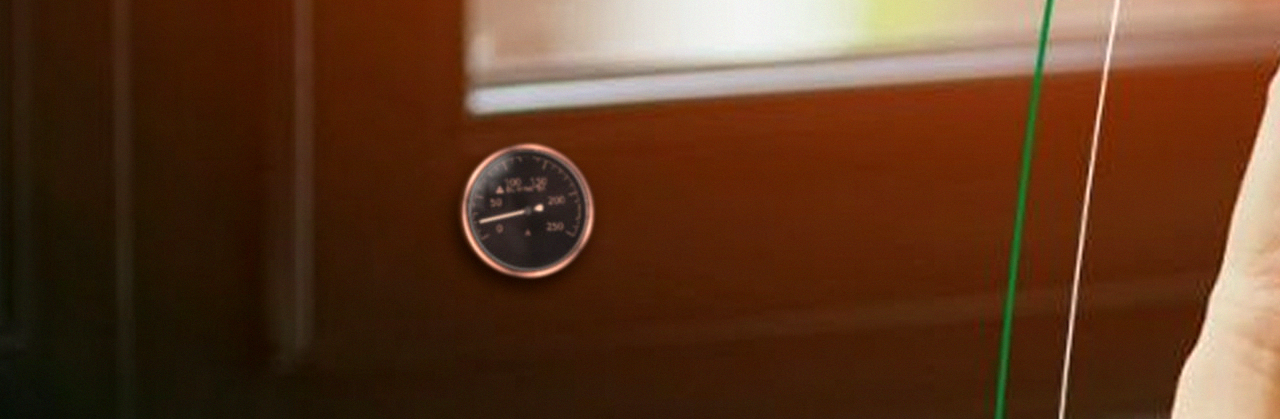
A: 20 A
